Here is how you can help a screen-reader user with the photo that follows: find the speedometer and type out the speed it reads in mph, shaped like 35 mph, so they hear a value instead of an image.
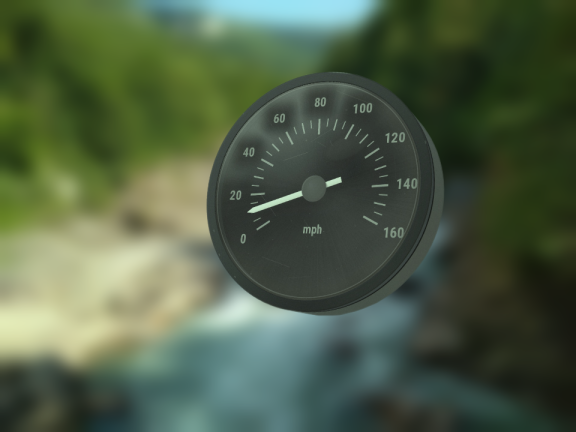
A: 10 mph
